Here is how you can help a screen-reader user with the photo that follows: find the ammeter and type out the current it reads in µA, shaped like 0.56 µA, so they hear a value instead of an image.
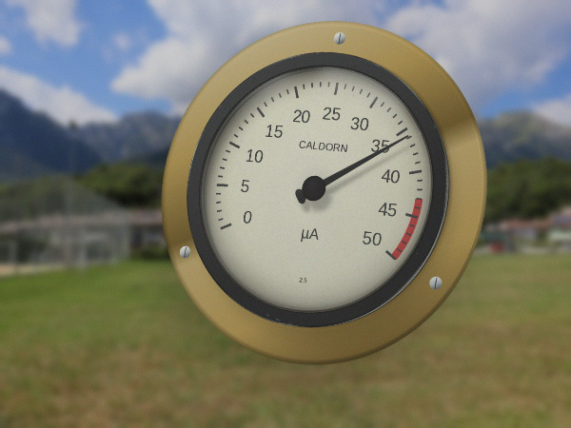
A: 36 µA
